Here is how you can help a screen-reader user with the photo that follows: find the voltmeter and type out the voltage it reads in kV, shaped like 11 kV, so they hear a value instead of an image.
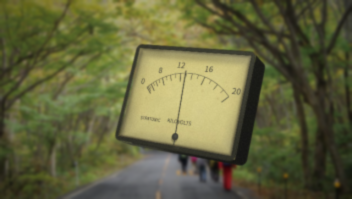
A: 13 kV
